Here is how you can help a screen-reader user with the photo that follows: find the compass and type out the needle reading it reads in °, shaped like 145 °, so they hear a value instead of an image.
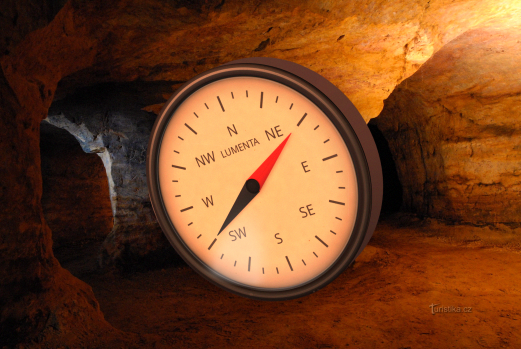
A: 60 °
